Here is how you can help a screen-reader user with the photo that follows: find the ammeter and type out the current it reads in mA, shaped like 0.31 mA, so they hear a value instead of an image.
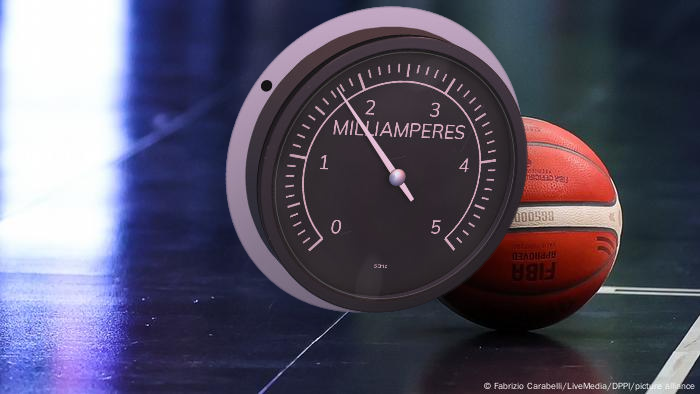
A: 1.75 mA
